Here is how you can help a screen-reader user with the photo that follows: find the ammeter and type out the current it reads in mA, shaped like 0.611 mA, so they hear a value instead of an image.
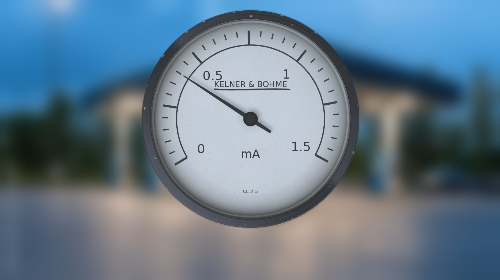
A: 0.4 mA
